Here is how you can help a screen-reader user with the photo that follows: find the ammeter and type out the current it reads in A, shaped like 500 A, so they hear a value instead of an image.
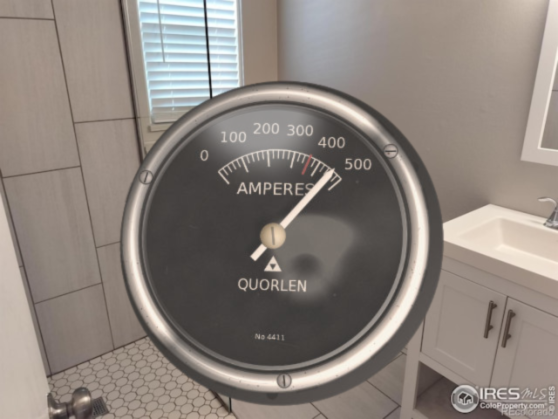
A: 460 A
